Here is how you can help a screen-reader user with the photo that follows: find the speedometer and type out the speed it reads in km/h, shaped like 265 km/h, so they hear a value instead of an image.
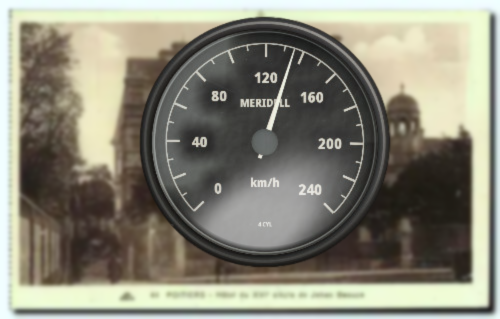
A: 135 km/h
